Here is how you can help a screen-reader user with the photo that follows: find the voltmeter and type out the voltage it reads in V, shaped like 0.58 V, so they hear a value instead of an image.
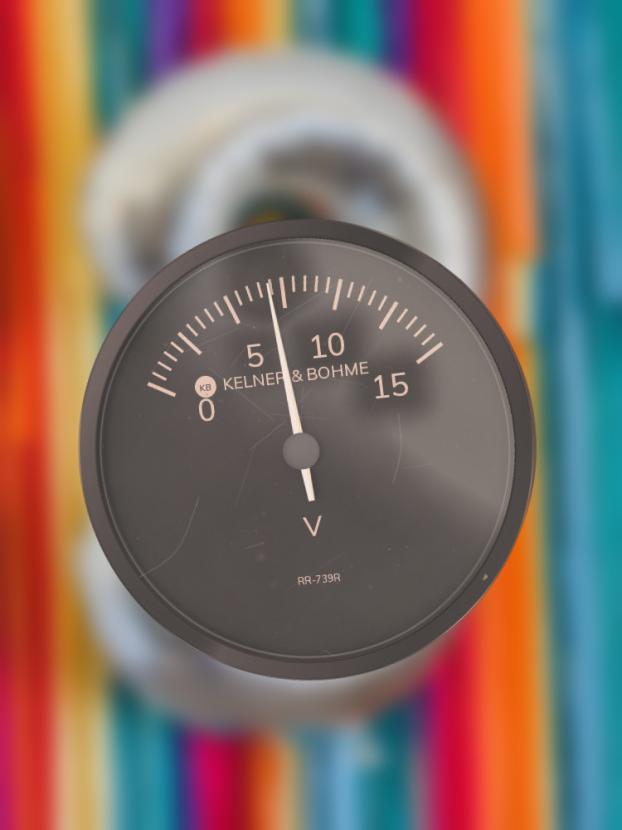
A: 7 V
